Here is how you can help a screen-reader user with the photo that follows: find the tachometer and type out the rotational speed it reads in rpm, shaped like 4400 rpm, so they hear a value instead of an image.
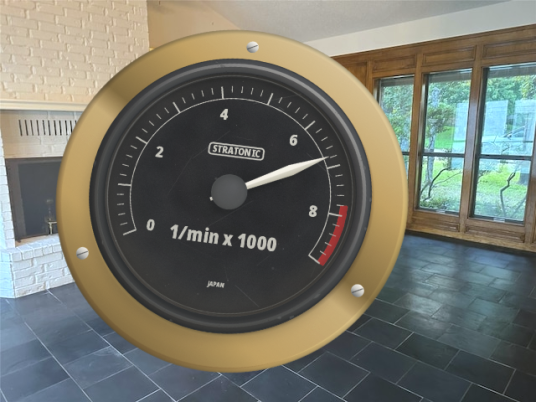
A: 6800 rpm
